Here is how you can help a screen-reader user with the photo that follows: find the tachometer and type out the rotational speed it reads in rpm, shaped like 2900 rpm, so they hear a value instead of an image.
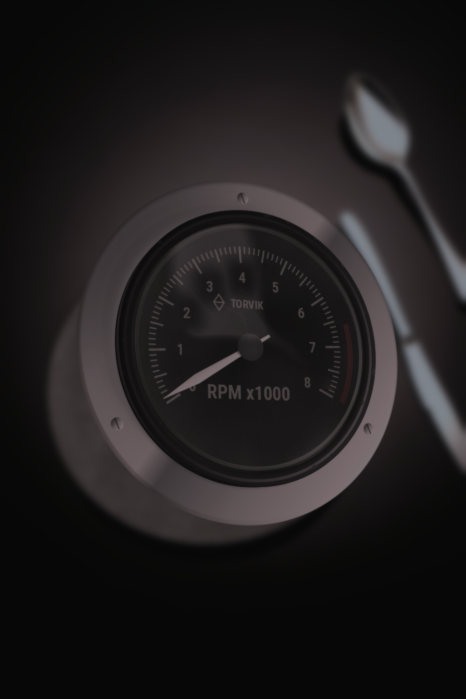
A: 100 rpm
